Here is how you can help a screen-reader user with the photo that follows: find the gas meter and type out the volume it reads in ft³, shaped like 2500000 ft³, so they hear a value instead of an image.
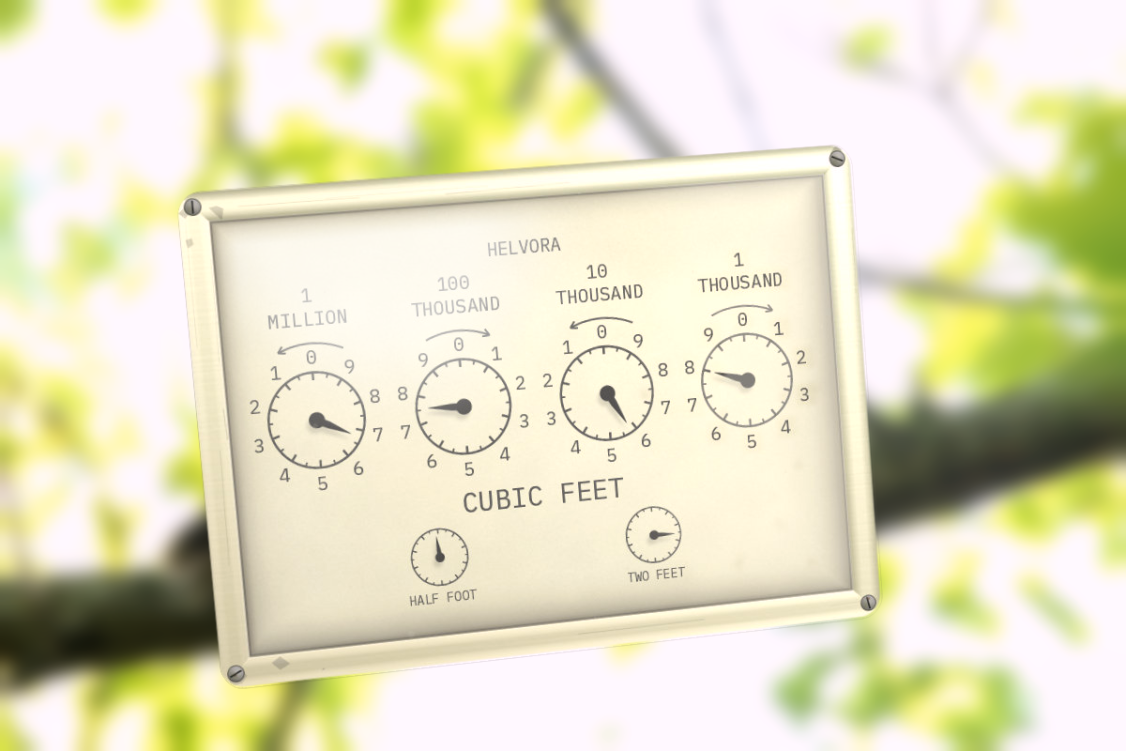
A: 675800 ft³
